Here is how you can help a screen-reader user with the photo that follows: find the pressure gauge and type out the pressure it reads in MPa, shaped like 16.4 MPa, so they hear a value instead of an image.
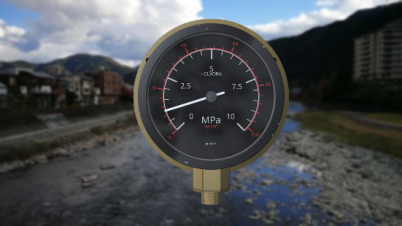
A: 1 MPa
